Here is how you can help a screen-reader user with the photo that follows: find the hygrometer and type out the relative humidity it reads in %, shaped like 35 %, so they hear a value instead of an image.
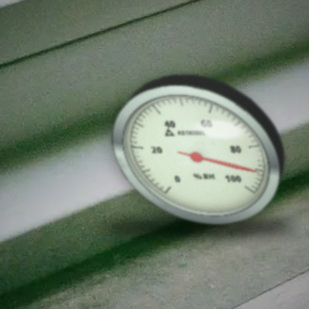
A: 90 %
